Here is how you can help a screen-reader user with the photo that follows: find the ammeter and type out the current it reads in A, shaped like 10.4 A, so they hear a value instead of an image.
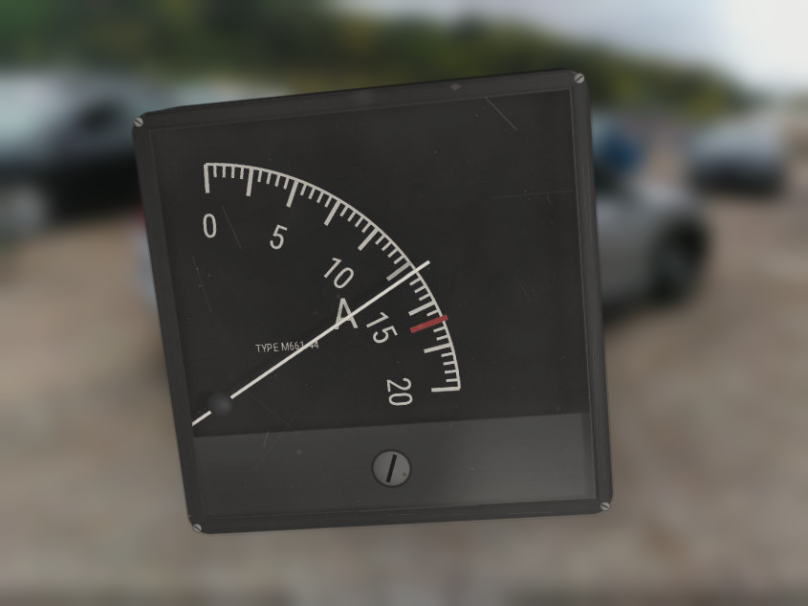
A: 13 A
